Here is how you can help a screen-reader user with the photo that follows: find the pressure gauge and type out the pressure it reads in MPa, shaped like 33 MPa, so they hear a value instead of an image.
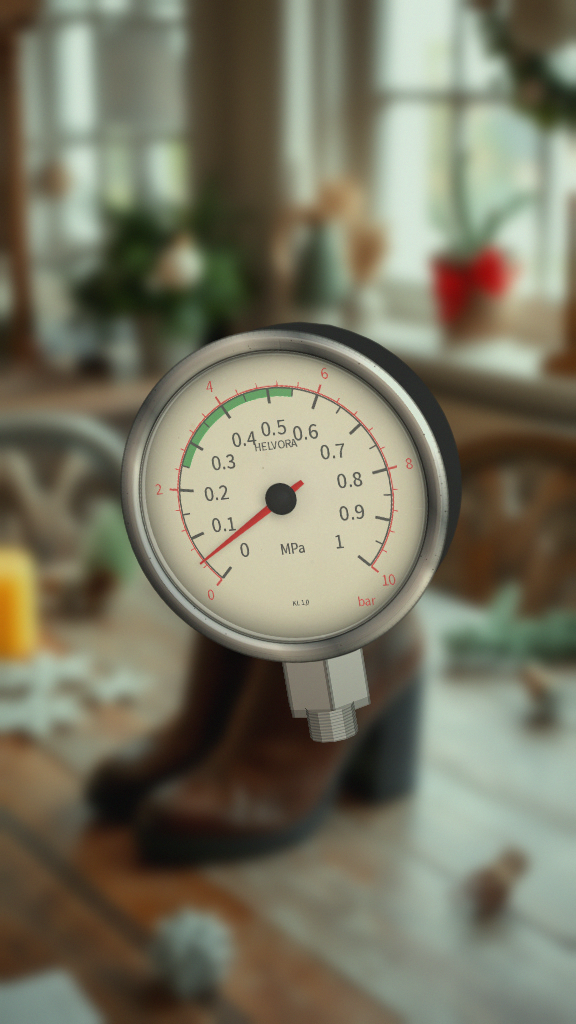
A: 0.05 MPa
